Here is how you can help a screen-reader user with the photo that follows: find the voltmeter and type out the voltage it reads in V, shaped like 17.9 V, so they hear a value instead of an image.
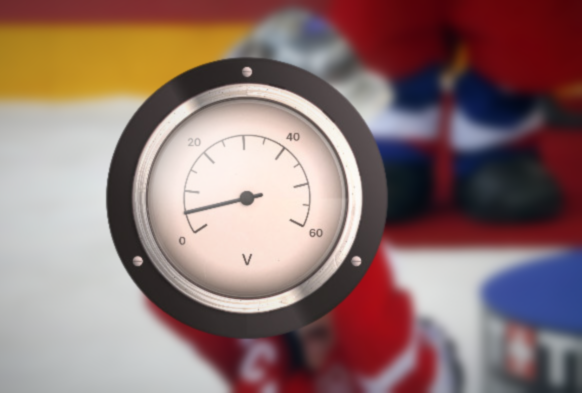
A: 5 V
